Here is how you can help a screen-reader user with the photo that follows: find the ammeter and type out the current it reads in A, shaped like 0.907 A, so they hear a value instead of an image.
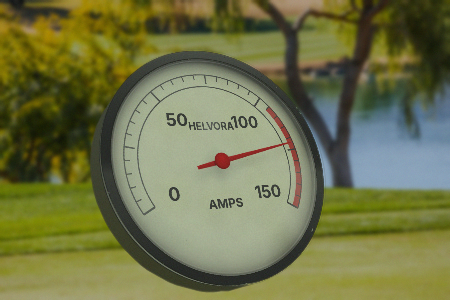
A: 122.5 A
